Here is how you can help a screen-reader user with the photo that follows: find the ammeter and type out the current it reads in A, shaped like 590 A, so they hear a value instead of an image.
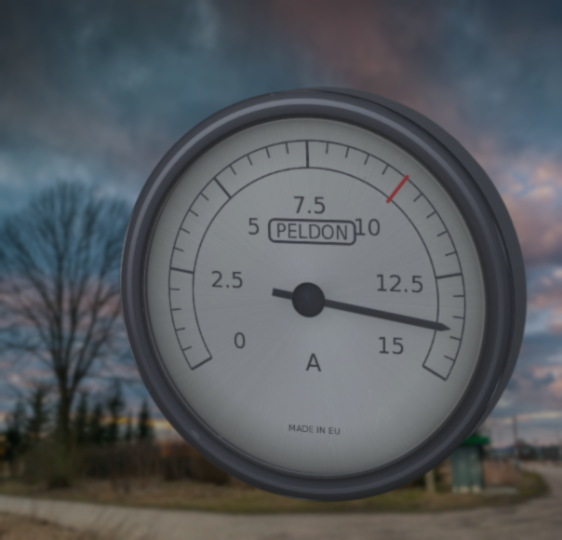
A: 13.75 A
